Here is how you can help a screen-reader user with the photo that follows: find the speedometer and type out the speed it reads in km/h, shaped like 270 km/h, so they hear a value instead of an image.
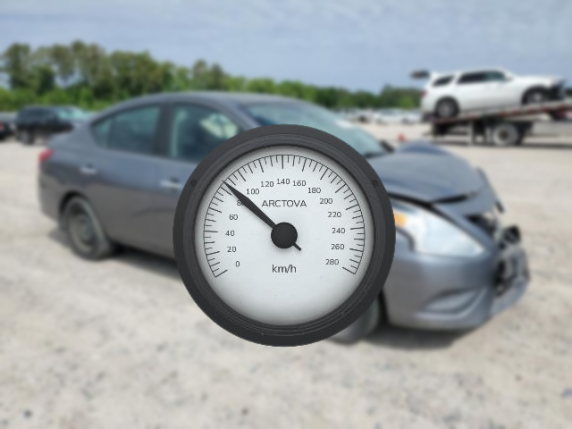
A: 85 km/h
